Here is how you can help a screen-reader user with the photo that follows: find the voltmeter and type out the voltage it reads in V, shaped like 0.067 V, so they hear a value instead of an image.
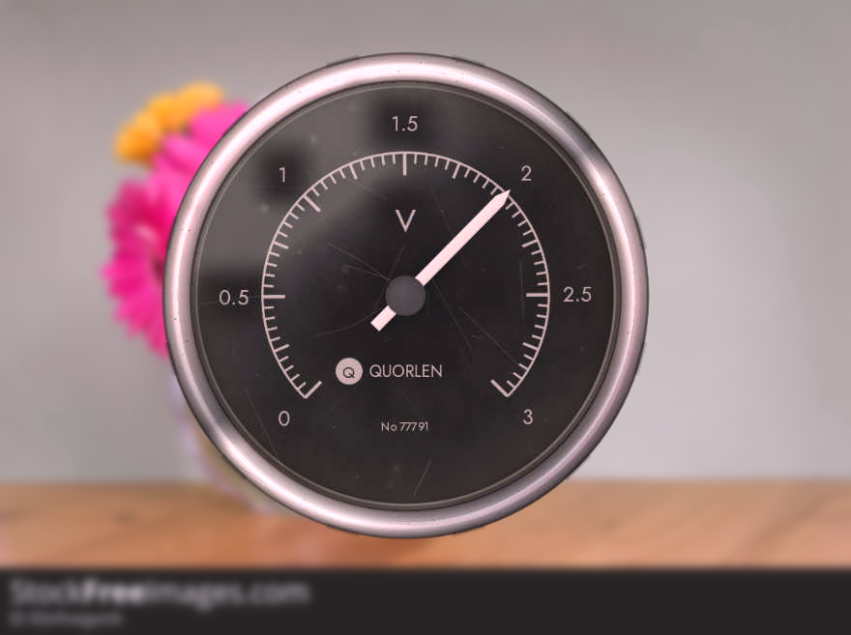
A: 2 V
